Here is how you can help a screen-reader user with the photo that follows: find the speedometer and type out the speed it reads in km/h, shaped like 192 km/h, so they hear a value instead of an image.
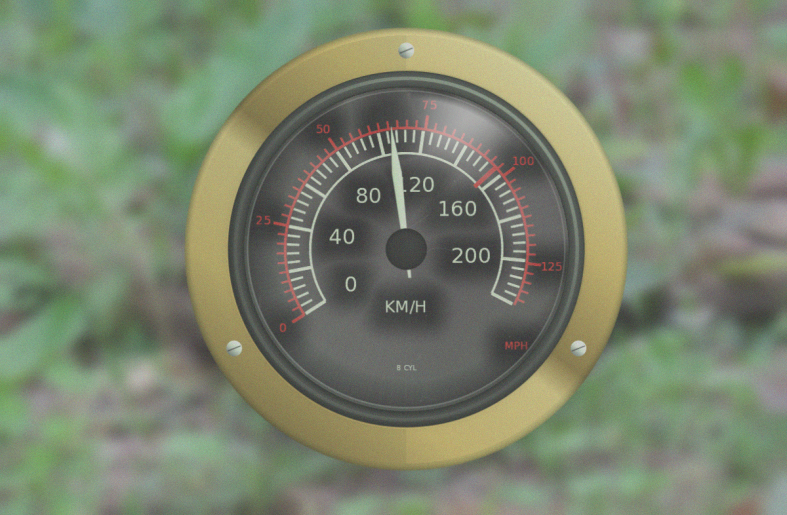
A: 106 km/h
